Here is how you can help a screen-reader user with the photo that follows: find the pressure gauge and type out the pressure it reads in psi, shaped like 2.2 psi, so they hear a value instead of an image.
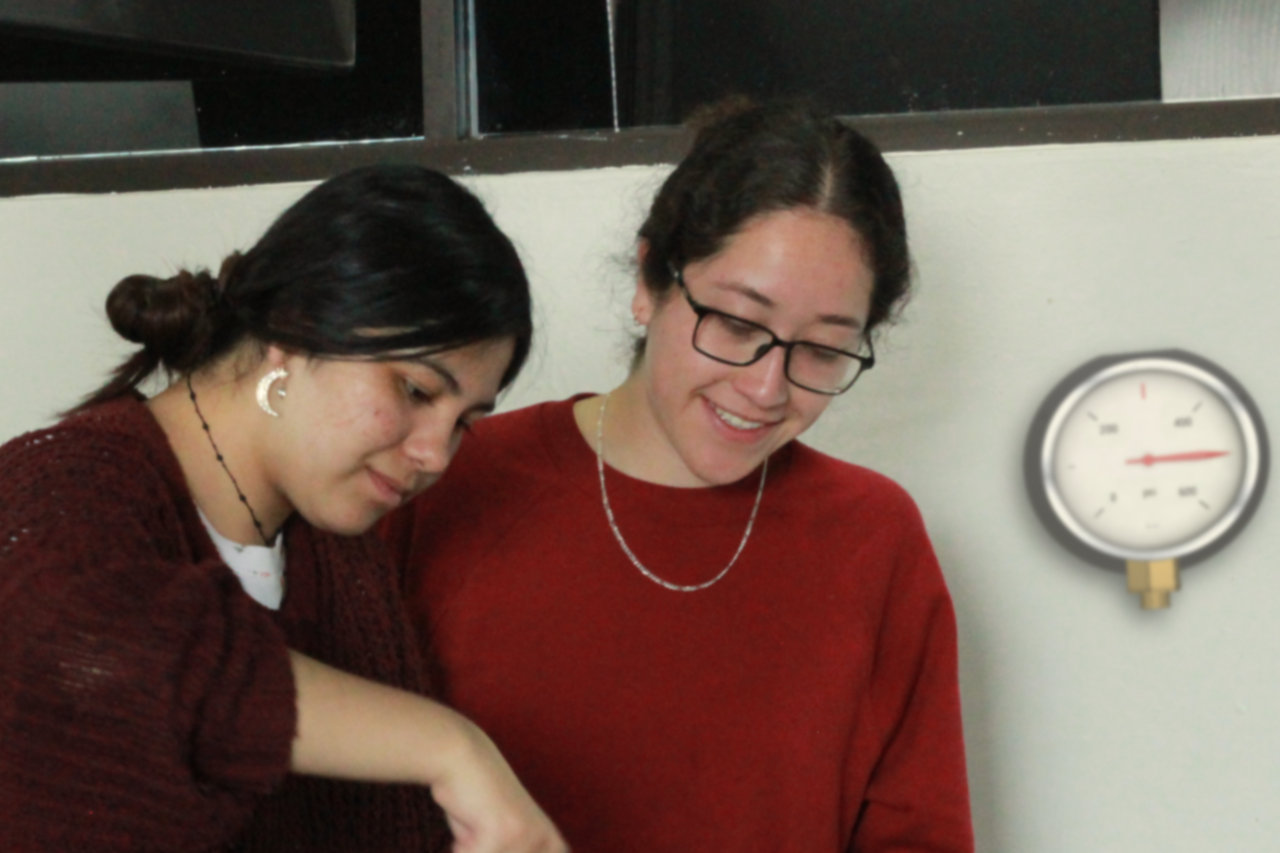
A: 500 psi
